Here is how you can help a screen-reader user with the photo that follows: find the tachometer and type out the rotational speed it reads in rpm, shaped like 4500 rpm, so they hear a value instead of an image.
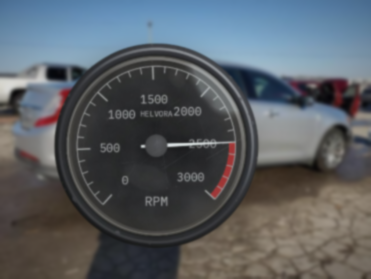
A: 2500 rpm
